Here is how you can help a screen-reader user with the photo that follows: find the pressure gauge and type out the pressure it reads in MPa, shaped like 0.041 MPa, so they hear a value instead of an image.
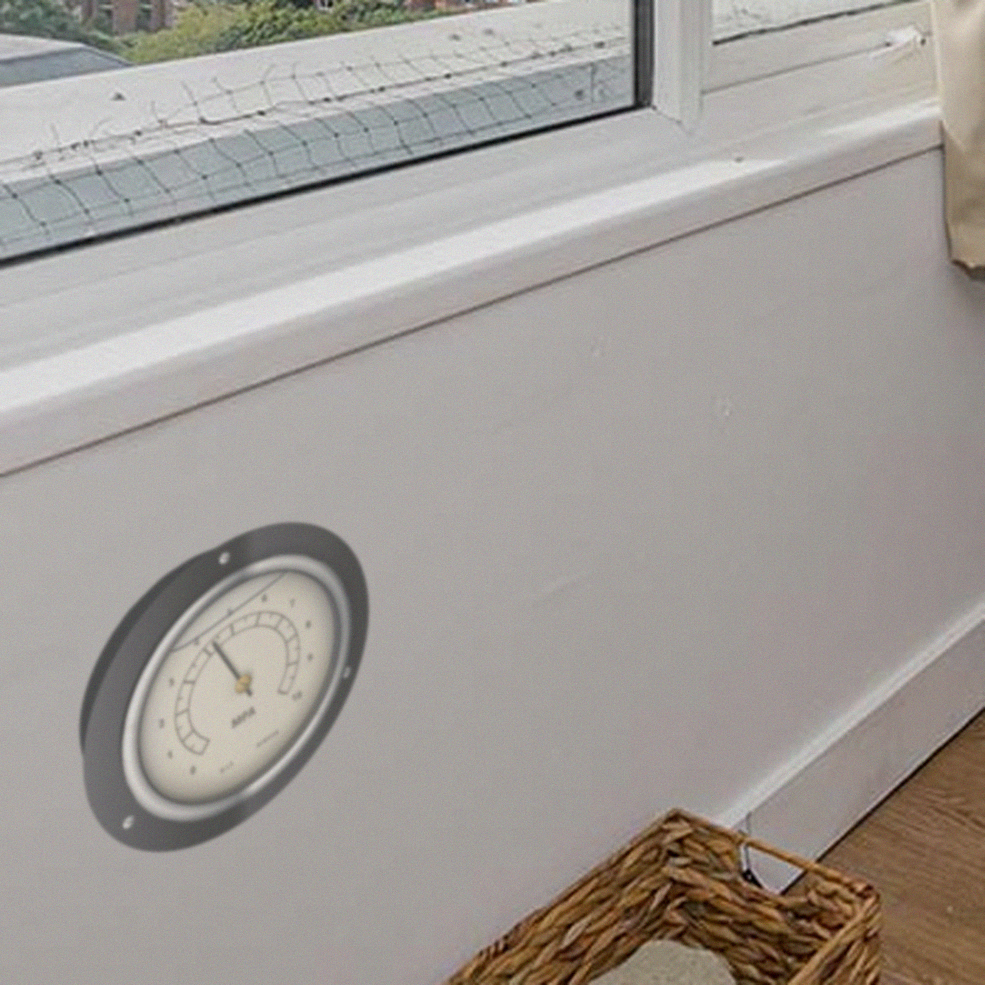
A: 4.25 MPa
